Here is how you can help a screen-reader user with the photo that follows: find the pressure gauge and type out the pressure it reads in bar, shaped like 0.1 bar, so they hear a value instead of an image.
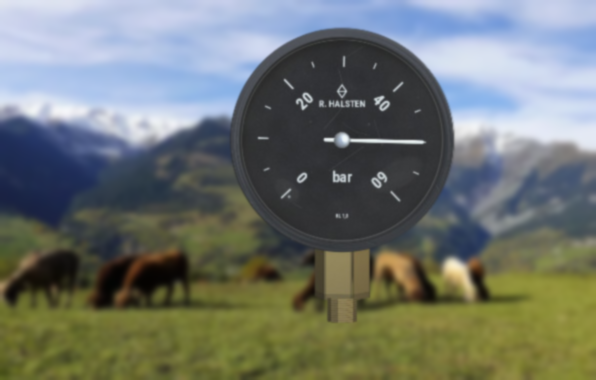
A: 50 bar
